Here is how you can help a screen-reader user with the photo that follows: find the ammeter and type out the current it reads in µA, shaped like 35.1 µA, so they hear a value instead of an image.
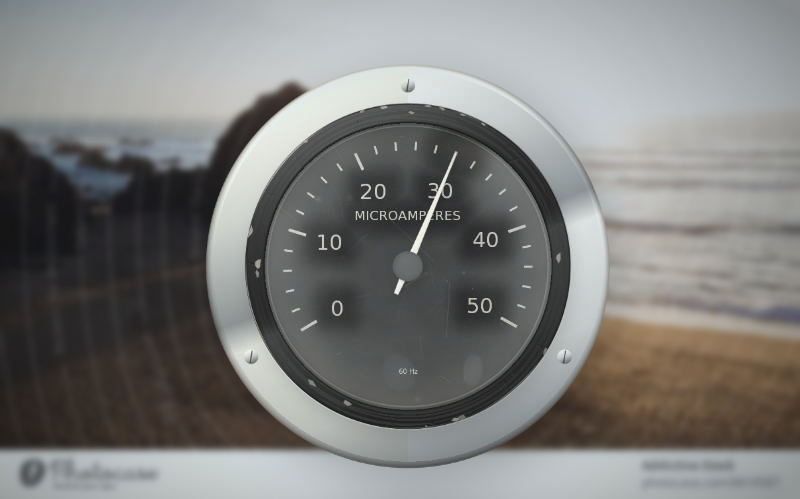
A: 30 µA
